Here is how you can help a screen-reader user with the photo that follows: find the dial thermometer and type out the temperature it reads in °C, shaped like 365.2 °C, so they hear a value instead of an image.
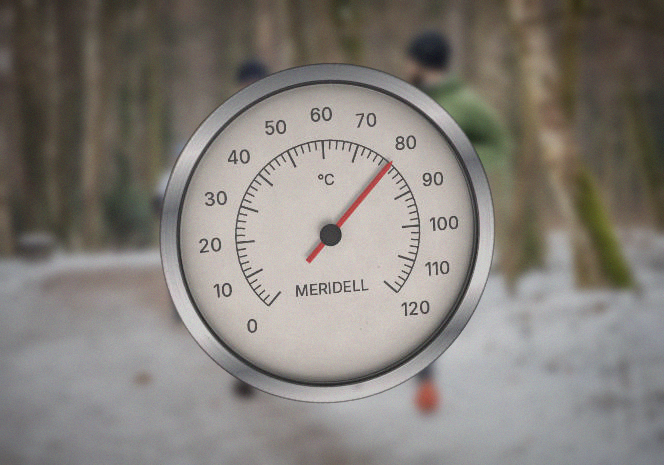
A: 80 °C
